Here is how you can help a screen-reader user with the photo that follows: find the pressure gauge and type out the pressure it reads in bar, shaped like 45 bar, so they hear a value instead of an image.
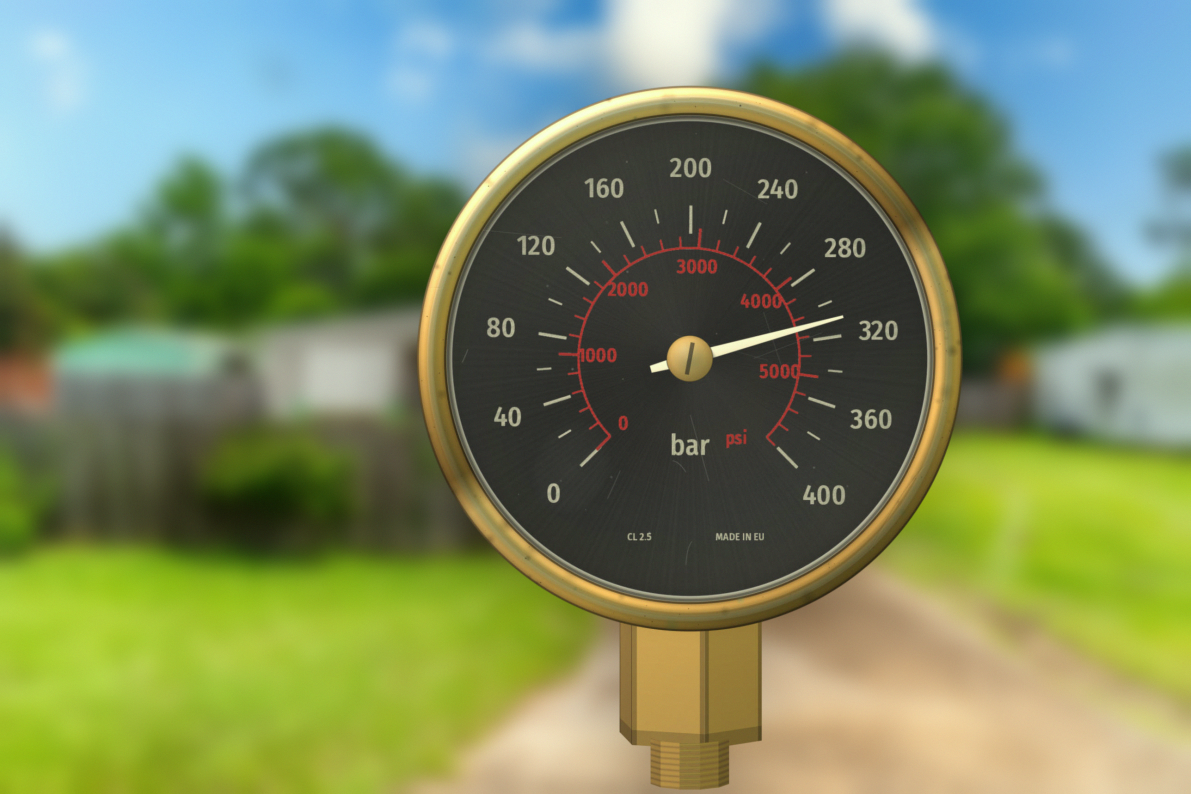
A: 310 bar
